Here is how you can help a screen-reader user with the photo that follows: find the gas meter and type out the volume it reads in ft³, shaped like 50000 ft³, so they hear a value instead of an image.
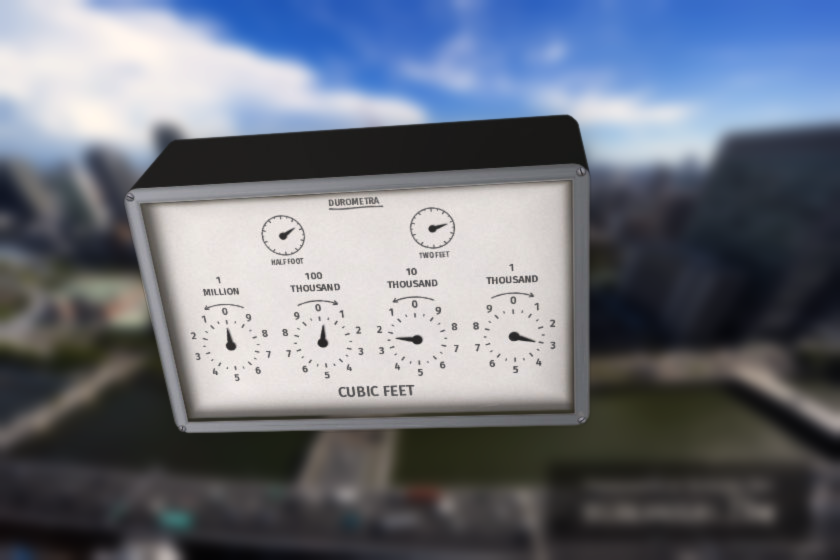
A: 2300 ft³
